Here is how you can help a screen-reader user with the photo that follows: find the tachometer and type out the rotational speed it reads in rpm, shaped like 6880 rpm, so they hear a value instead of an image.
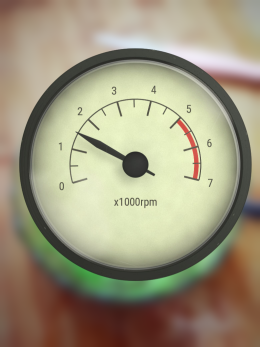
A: 1500 rpm
